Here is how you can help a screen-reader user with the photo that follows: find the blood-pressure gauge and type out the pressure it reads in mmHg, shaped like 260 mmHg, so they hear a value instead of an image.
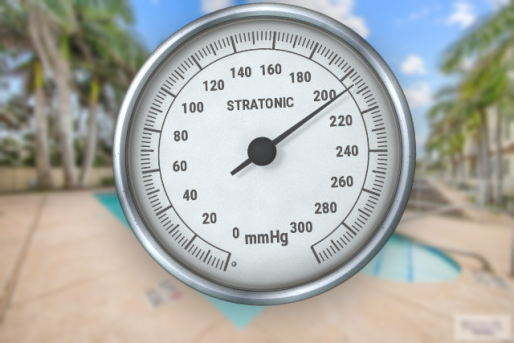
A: 206 mmHg
